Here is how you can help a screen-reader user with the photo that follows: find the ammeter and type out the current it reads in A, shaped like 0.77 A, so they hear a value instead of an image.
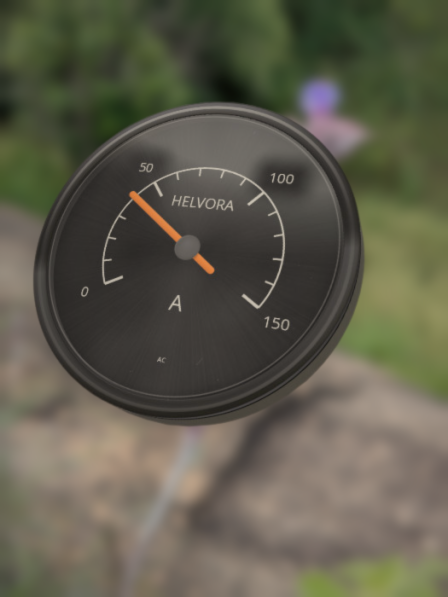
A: 40 A
